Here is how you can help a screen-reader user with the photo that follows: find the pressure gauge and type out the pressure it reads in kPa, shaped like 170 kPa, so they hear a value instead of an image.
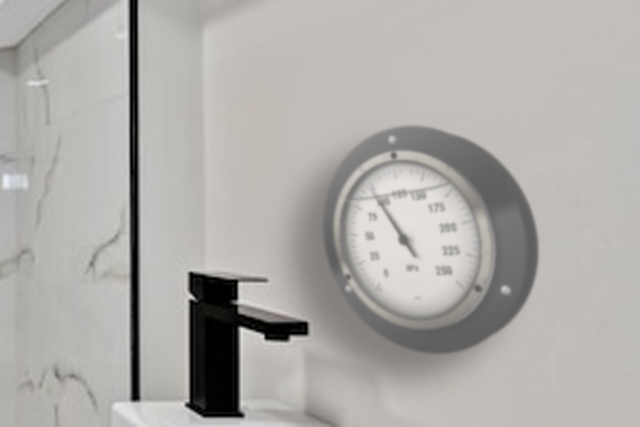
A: 100 kPa
